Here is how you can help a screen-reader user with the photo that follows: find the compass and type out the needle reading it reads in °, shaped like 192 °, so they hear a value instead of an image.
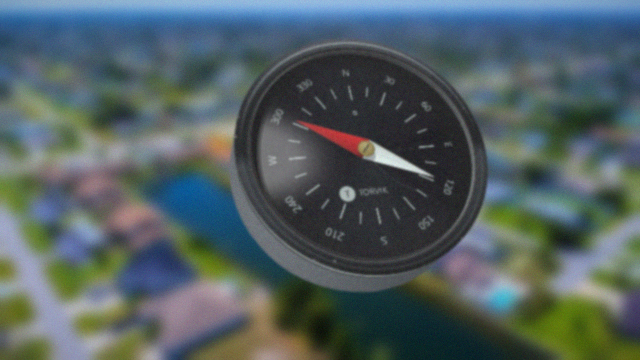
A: 300 °
